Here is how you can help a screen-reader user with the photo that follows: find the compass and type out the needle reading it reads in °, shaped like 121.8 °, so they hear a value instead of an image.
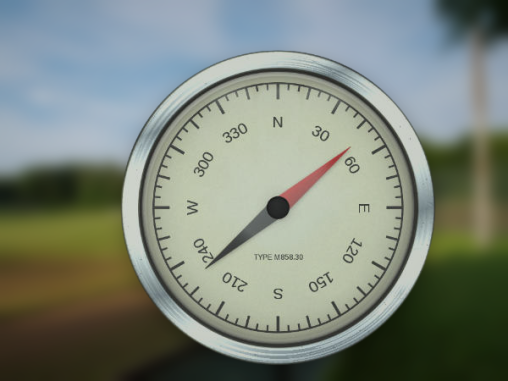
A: 50 °
